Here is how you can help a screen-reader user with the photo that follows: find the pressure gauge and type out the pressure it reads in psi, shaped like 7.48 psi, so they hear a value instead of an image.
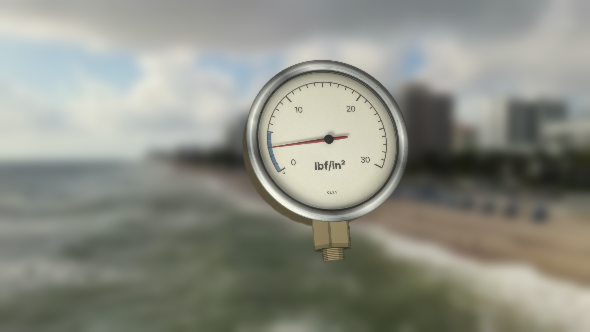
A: 3 psi
